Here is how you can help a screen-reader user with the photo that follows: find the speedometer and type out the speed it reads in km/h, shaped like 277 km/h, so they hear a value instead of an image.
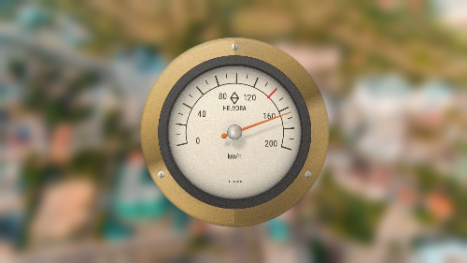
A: 165 km/h
